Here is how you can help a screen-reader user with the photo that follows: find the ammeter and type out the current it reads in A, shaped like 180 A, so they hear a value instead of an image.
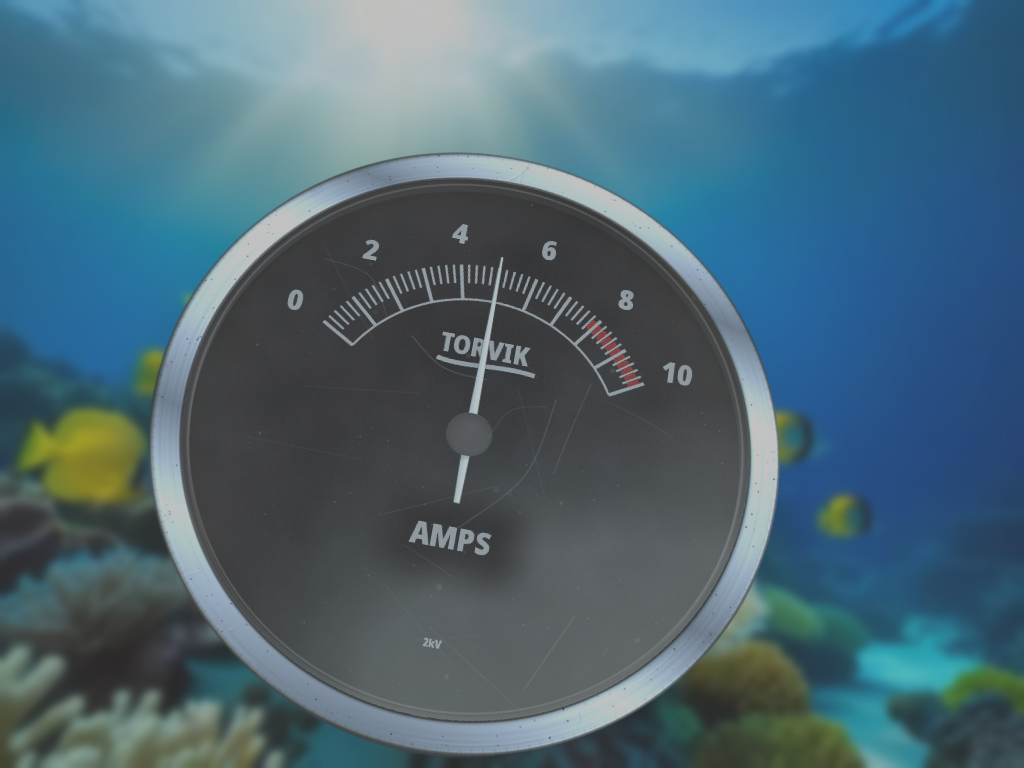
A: 5 A
